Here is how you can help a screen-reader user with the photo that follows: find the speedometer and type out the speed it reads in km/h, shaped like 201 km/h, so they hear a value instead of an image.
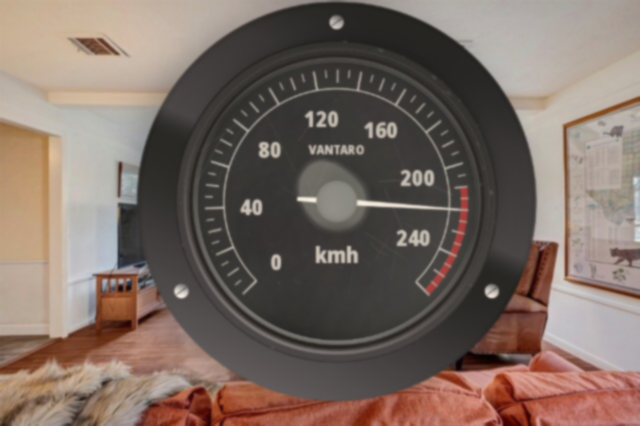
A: 220 km/h
